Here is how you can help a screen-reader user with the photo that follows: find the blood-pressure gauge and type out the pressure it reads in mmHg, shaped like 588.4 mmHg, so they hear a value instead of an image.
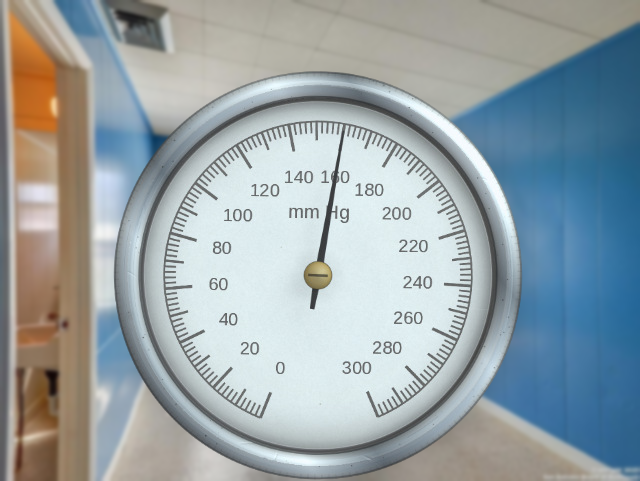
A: 160 mmHg
